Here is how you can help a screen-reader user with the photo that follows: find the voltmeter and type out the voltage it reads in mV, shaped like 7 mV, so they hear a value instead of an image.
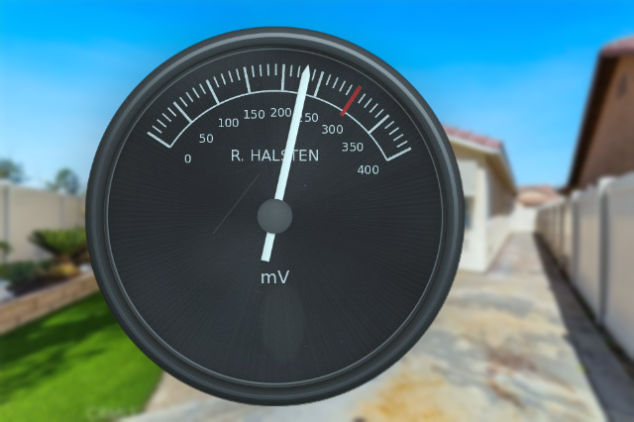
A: 230 mV
